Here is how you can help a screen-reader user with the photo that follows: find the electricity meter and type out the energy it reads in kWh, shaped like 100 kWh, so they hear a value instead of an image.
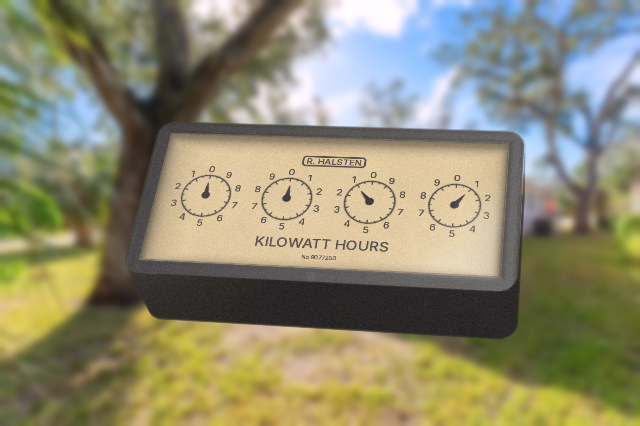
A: 11 kWh
